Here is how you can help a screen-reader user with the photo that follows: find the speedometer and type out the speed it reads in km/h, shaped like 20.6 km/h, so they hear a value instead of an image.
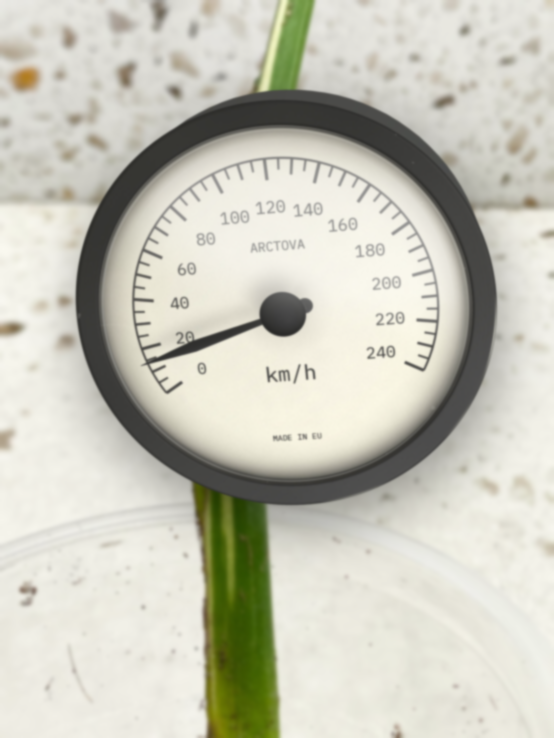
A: 15 km/h
